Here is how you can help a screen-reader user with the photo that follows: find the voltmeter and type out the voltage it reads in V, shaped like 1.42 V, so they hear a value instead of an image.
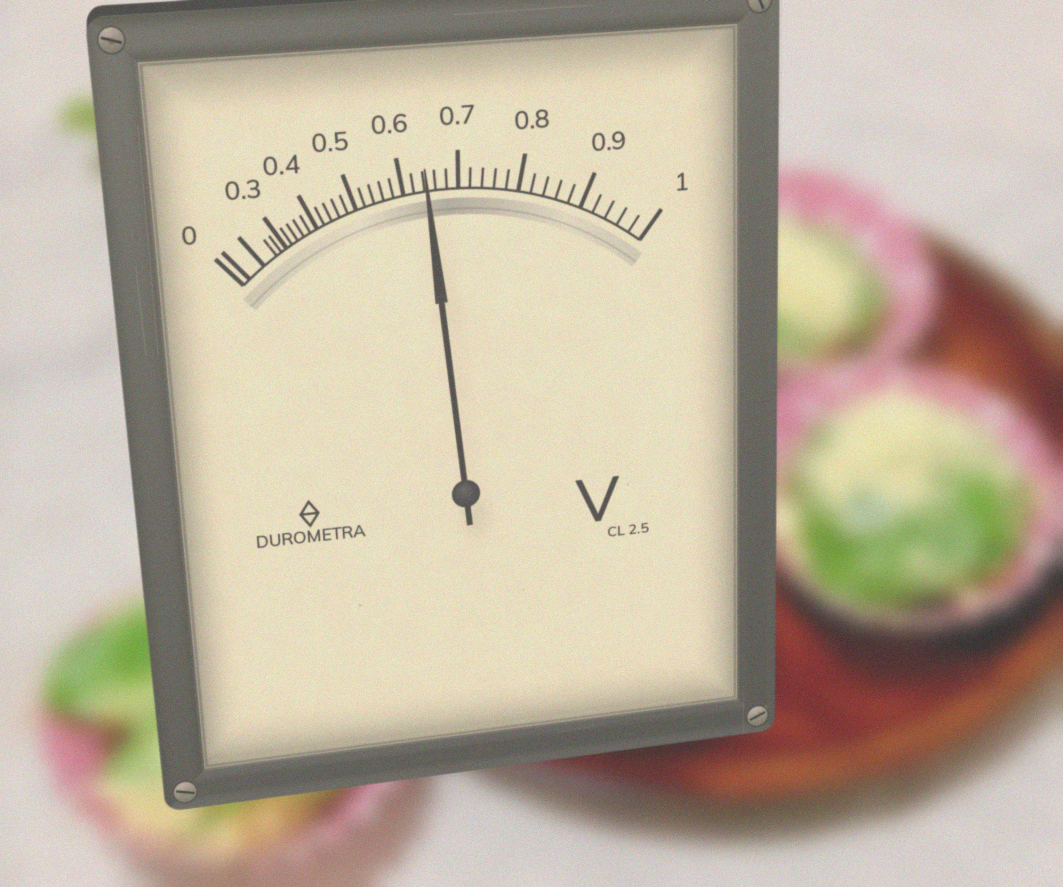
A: 0.64 V
